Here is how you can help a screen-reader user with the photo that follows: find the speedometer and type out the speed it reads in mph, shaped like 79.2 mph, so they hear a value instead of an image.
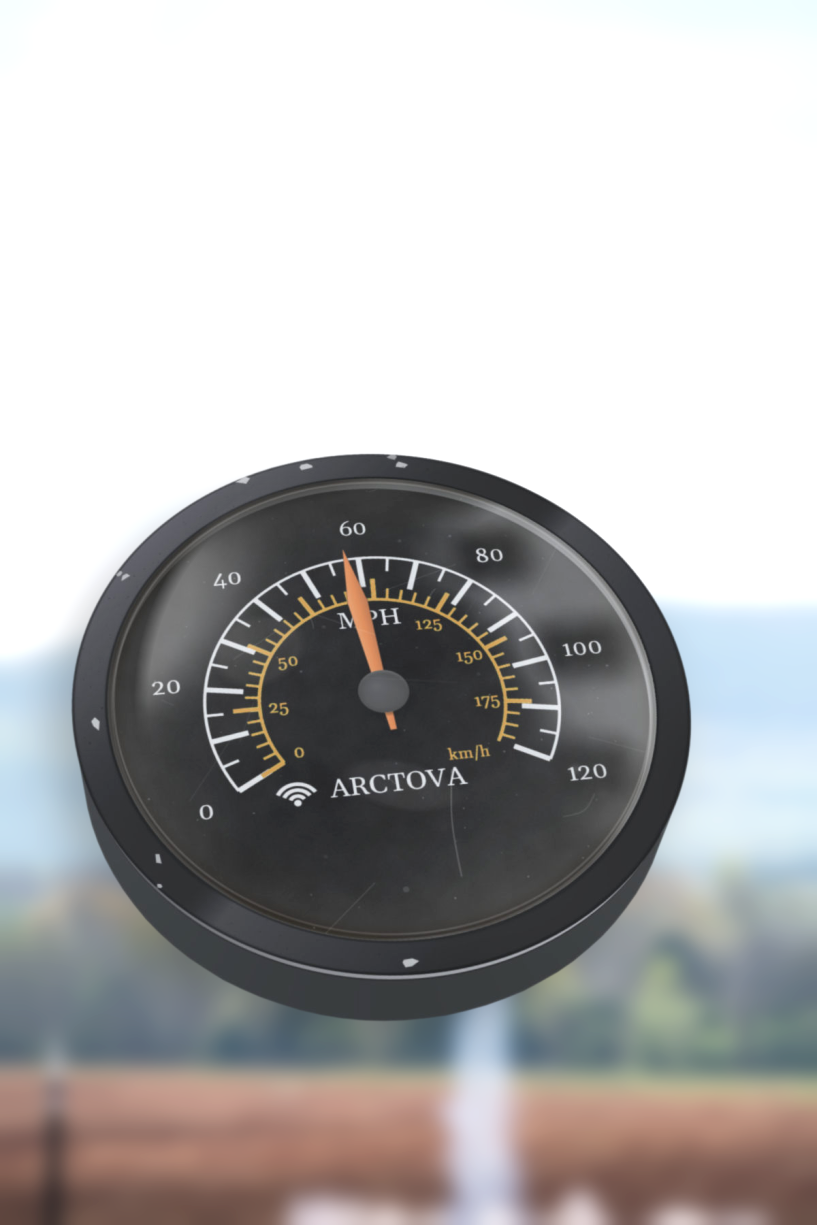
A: 57.5 mph
